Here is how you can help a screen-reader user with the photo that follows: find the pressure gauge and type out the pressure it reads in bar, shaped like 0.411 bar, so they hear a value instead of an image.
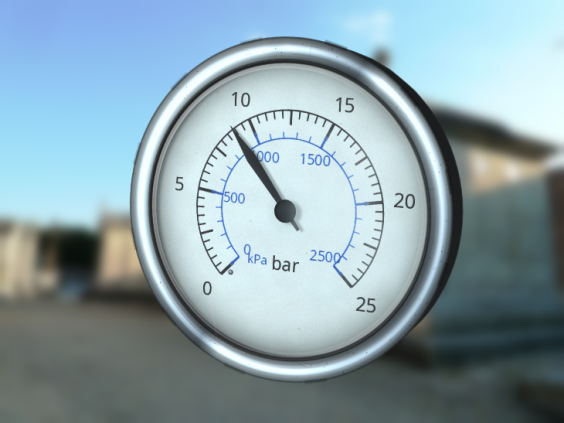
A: 9 bar
